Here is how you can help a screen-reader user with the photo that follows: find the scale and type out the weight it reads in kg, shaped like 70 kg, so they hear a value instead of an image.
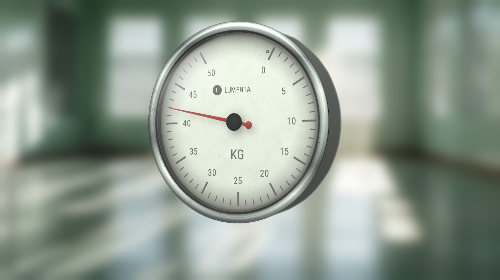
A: 42 kg
